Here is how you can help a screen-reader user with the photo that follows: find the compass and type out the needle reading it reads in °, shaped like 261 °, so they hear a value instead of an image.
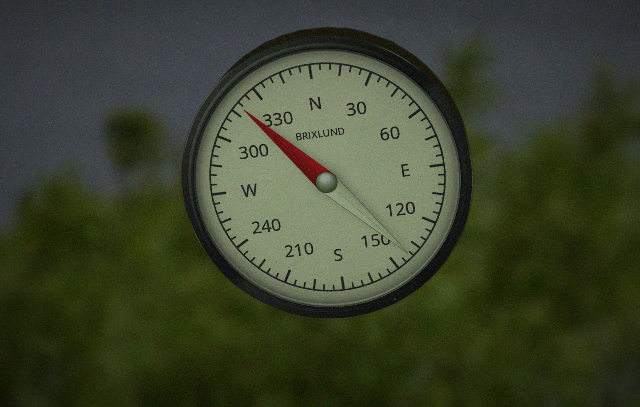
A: 320 °
